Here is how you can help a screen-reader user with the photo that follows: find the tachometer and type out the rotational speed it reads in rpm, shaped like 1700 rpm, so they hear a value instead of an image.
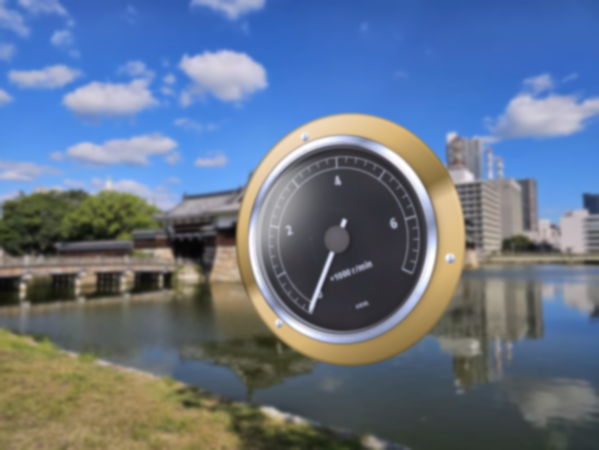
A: 0 rpm
